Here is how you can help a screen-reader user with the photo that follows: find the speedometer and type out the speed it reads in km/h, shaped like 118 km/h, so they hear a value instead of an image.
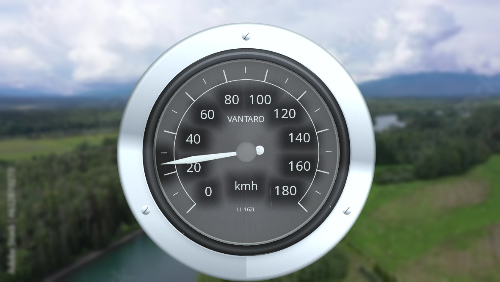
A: 25 km/h
